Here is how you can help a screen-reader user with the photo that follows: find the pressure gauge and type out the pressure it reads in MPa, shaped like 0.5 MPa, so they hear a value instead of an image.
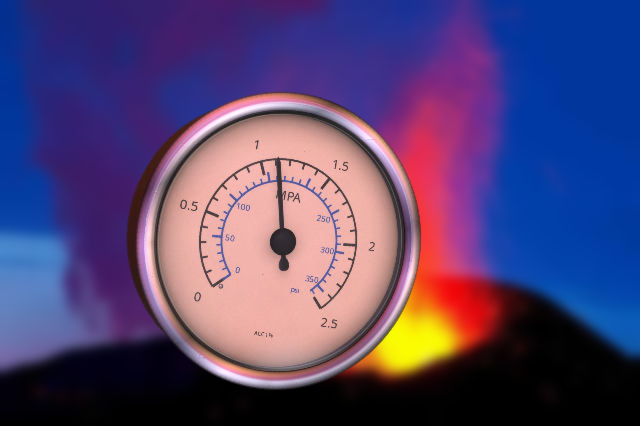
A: 1.1 MPa
